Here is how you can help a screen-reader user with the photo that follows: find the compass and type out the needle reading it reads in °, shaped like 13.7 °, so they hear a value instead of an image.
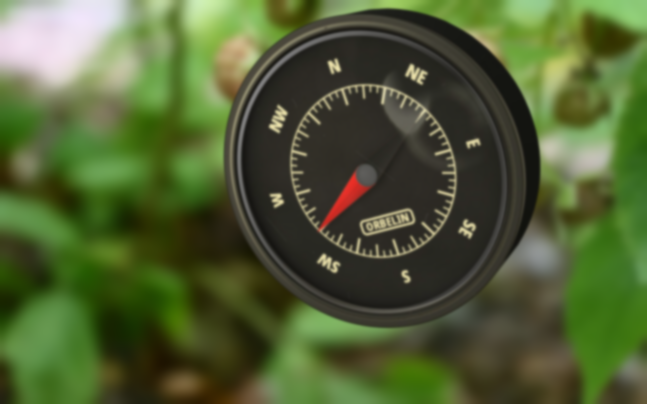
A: 240 °
